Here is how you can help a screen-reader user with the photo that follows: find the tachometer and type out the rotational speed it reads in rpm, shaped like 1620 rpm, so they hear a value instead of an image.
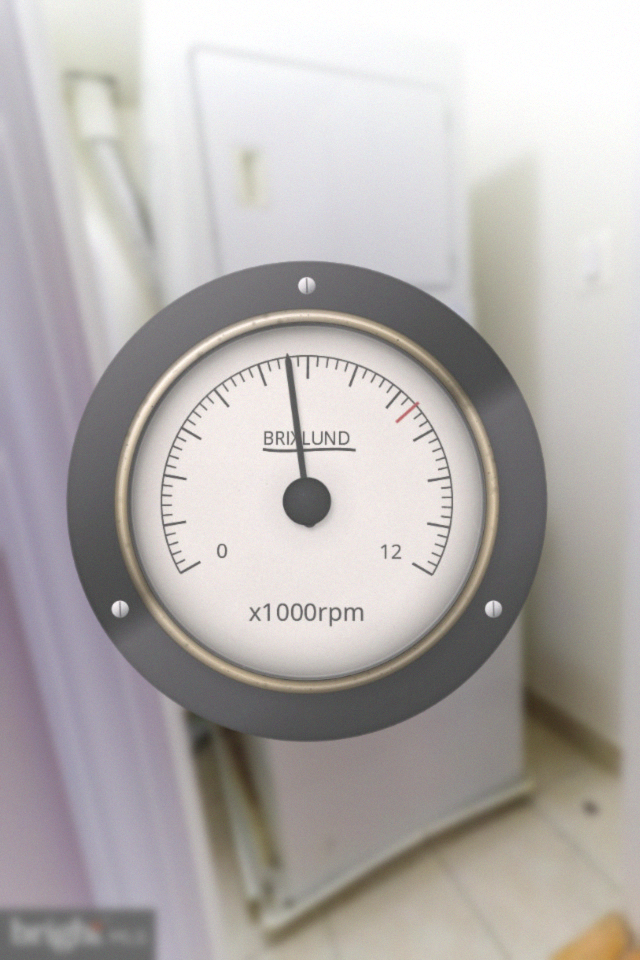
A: 5600 rpm
